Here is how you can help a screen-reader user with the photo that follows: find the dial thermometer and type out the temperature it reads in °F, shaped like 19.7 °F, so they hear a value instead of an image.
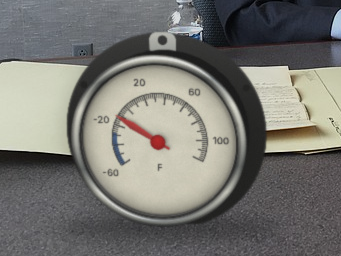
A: -10 °F
